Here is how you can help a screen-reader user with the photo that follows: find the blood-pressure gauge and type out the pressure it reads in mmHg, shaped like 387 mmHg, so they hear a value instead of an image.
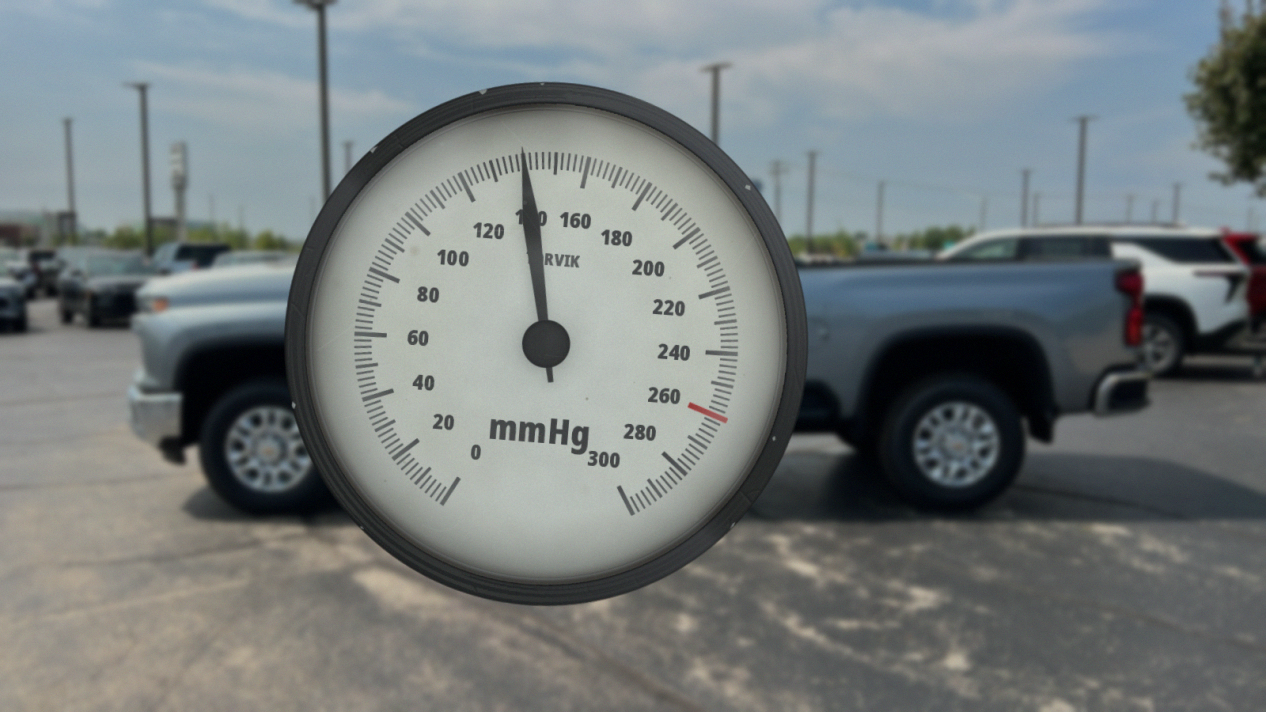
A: 140 mmHg
